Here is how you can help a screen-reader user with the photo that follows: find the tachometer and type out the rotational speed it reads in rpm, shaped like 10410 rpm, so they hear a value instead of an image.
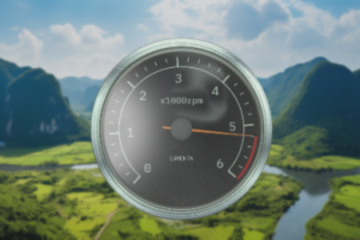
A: 5200 rpm
